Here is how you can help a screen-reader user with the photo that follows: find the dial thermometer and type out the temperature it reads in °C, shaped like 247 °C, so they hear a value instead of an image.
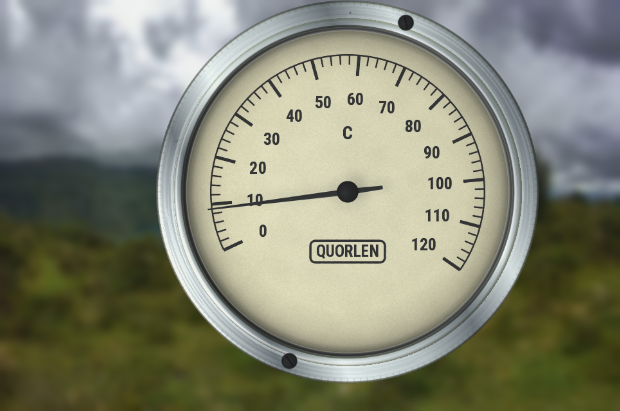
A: 9 °C
